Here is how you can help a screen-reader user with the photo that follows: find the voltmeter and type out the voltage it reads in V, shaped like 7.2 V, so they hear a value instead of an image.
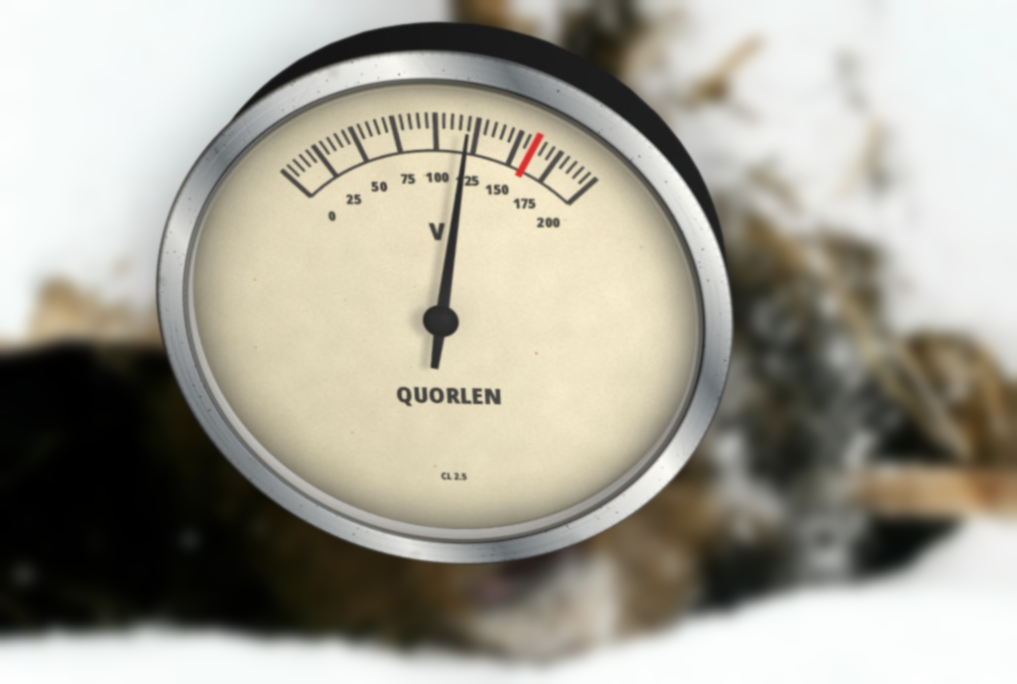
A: 120 V
